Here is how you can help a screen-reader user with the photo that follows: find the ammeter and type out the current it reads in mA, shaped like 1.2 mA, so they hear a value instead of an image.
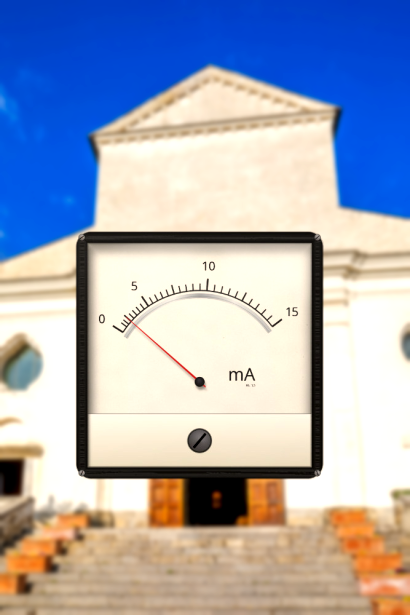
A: 2.5 mA
